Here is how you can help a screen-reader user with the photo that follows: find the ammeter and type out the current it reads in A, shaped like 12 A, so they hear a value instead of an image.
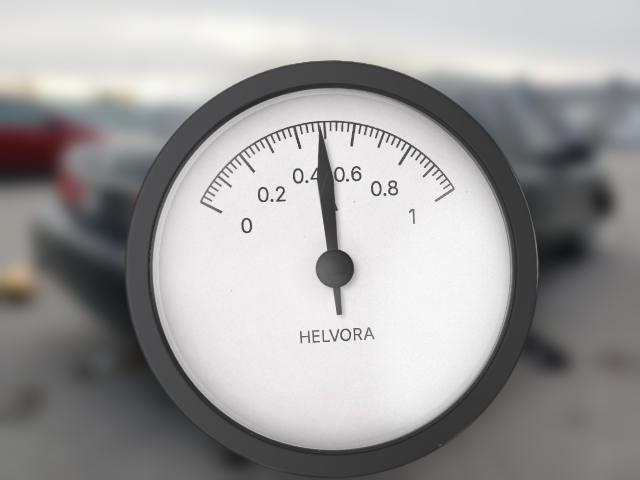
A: 0.48 A
